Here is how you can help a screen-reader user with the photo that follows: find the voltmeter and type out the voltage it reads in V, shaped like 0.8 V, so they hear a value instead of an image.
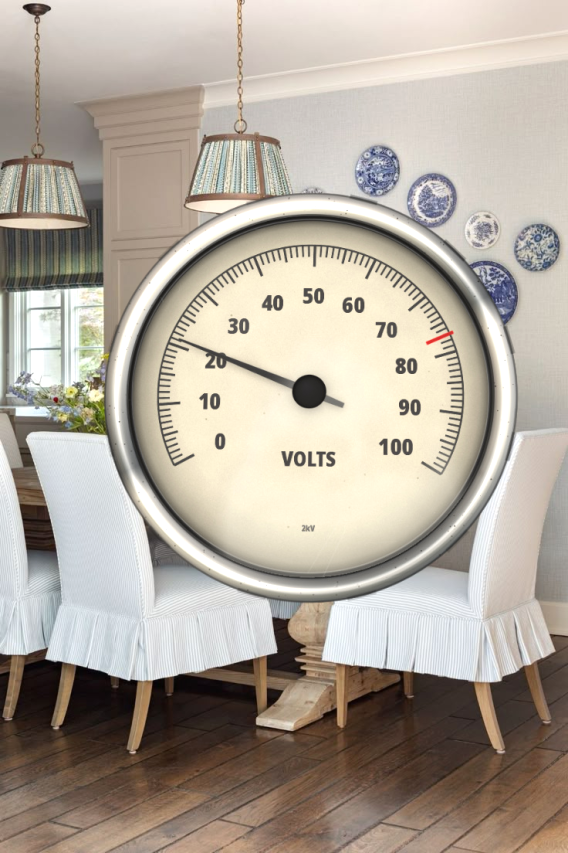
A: 21 V
